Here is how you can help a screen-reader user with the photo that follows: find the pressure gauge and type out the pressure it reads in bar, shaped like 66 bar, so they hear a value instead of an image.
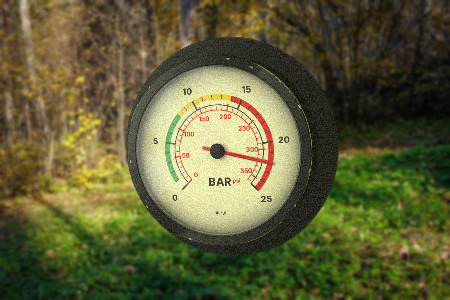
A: 22 bar
